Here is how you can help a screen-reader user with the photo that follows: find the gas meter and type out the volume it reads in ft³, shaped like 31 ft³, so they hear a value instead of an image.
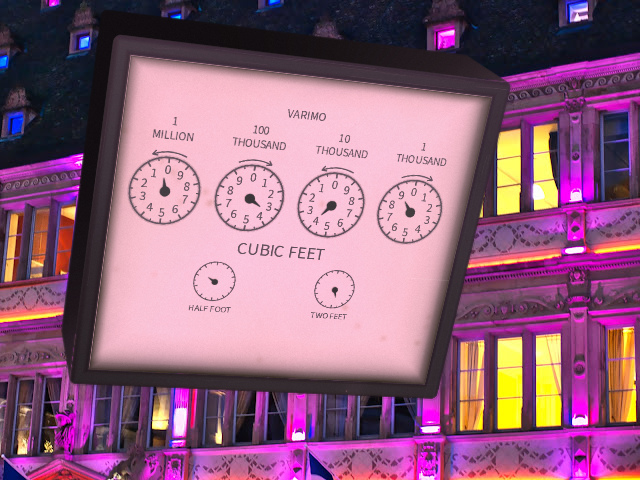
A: 33900 ft³
